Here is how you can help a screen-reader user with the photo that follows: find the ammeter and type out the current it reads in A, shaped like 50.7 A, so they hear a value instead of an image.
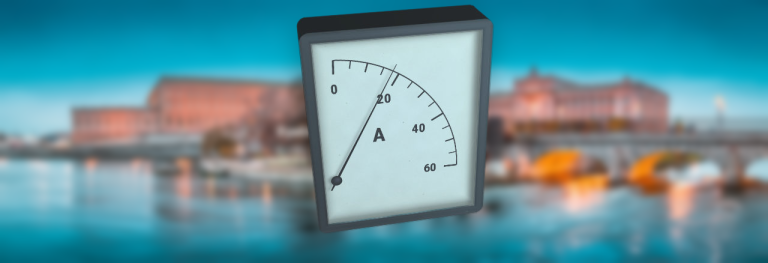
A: 17.5 A
